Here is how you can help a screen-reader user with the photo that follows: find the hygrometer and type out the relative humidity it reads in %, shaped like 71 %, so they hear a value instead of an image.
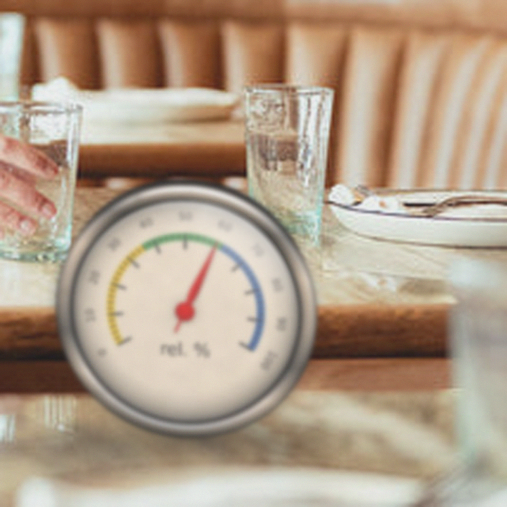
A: 60 %
